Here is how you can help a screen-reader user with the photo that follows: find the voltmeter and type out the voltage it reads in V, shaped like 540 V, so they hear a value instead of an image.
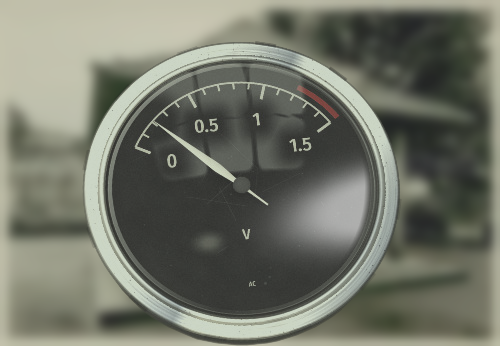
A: 0.2 V
